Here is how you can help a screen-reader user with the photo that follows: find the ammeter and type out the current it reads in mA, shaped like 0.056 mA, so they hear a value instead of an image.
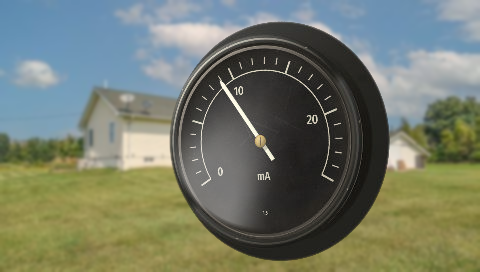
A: 9 mA
